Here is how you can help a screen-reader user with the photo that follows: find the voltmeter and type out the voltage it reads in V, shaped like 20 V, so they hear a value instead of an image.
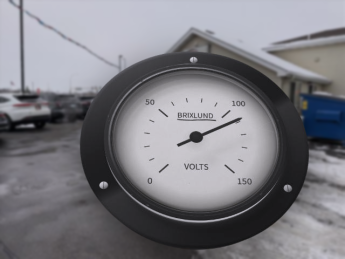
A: 110 V
